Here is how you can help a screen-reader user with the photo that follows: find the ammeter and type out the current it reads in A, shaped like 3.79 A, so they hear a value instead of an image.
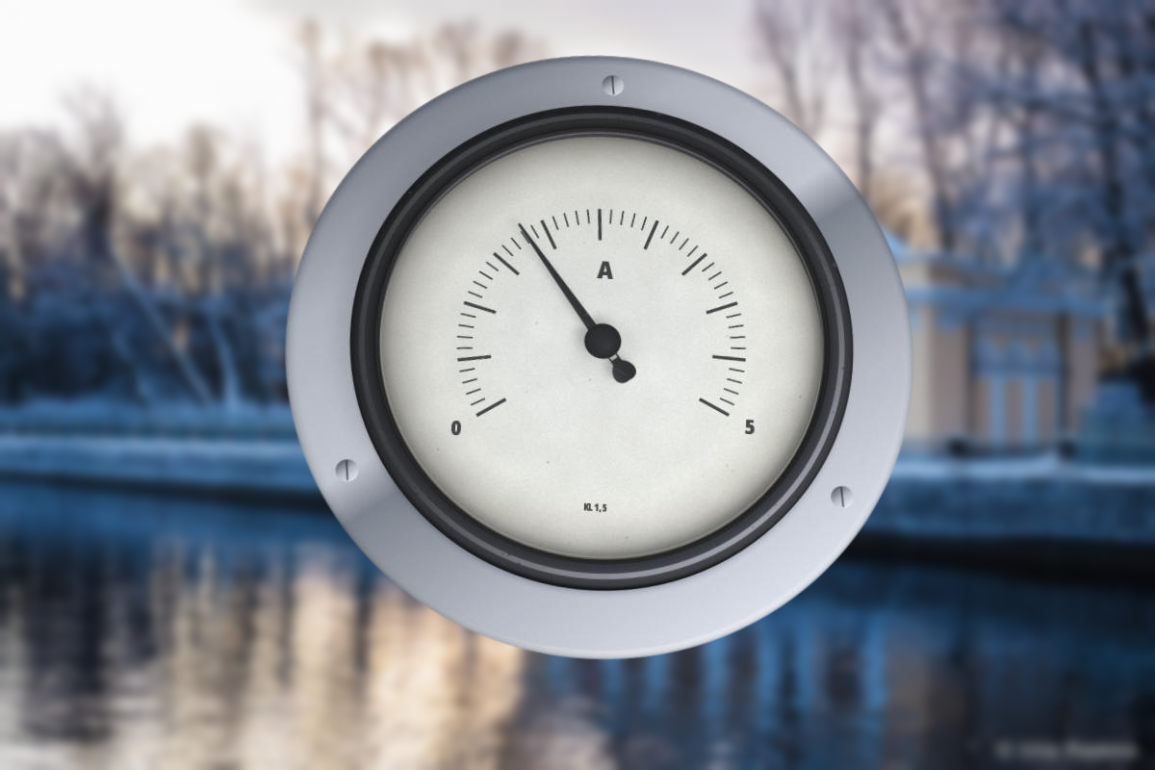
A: 1.8 A
